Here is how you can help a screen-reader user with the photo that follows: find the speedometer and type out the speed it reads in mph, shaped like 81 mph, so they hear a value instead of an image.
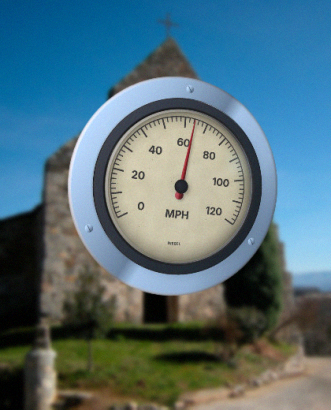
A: 64 mph
